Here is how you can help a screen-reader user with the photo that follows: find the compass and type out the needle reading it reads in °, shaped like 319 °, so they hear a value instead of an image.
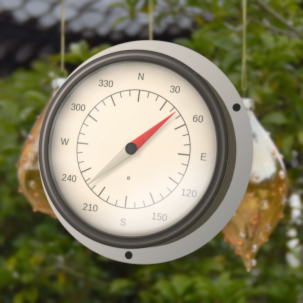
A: 45 °
